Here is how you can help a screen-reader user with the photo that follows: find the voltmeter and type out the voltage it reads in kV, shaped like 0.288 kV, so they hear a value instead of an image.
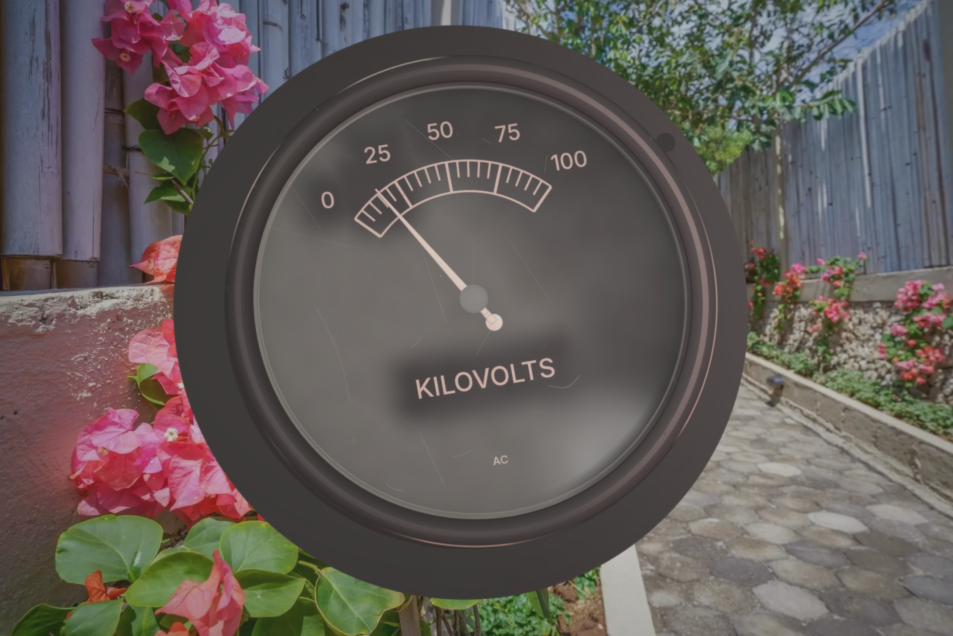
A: 15 kV
